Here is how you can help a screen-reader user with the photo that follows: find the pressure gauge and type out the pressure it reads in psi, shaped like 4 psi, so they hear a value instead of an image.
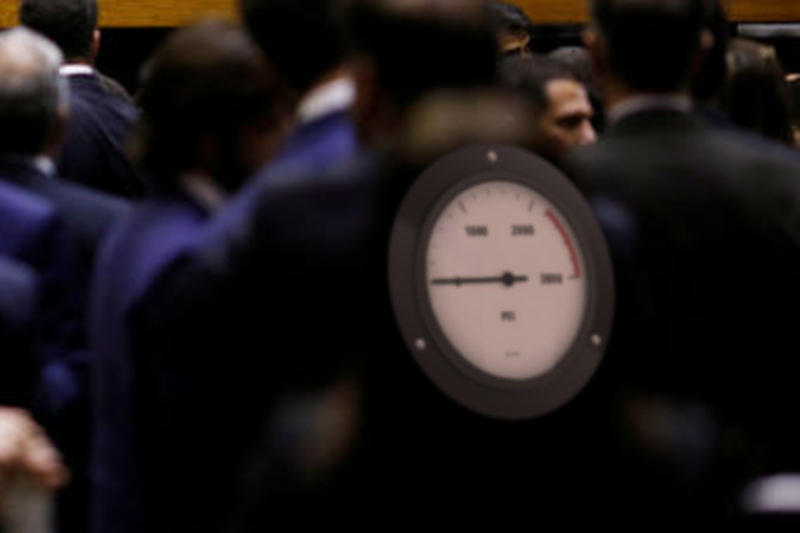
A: 0 psi
